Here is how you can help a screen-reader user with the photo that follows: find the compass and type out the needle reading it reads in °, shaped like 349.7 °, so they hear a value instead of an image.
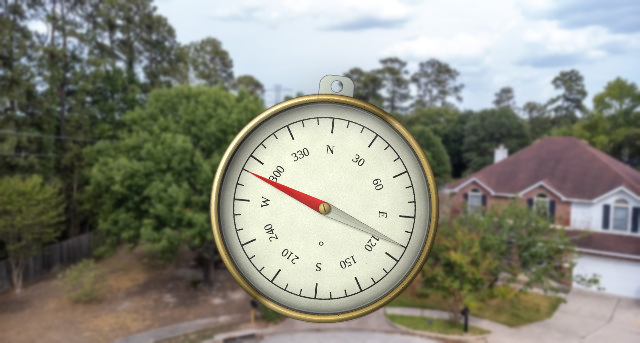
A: 290 °
